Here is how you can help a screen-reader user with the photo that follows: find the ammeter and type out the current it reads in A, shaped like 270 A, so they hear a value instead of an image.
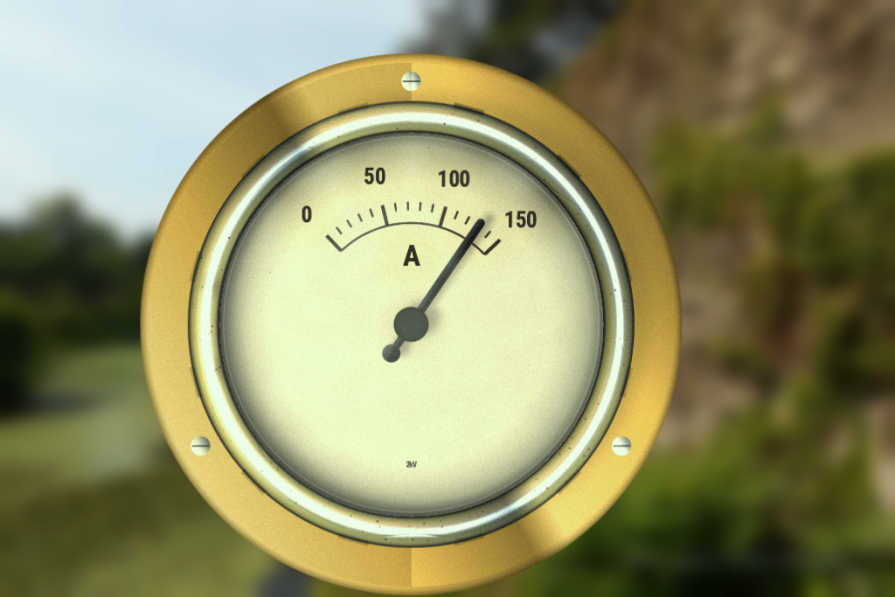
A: 130 A
